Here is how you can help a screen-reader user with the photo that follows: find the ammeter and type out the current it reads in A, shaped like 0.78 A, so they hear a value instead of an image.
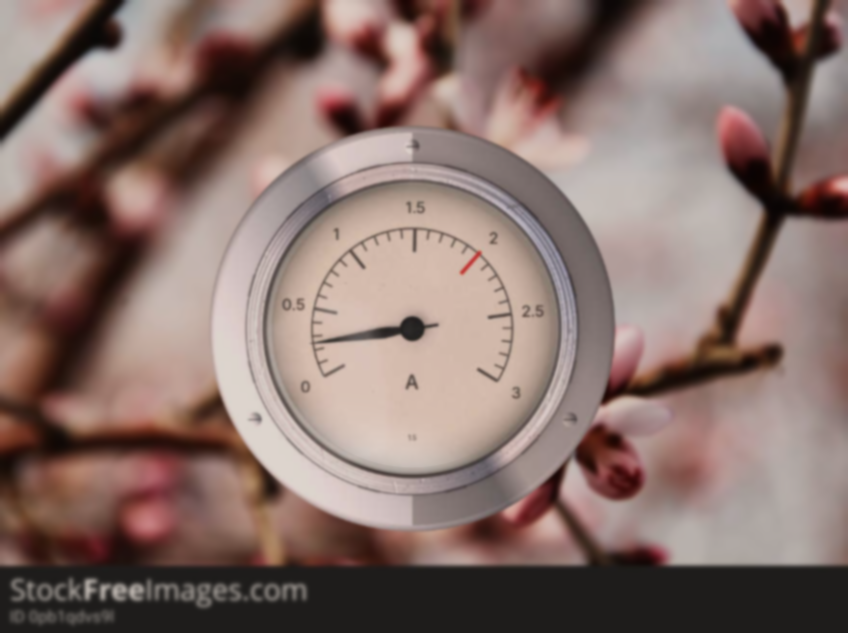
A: 0.25 A
